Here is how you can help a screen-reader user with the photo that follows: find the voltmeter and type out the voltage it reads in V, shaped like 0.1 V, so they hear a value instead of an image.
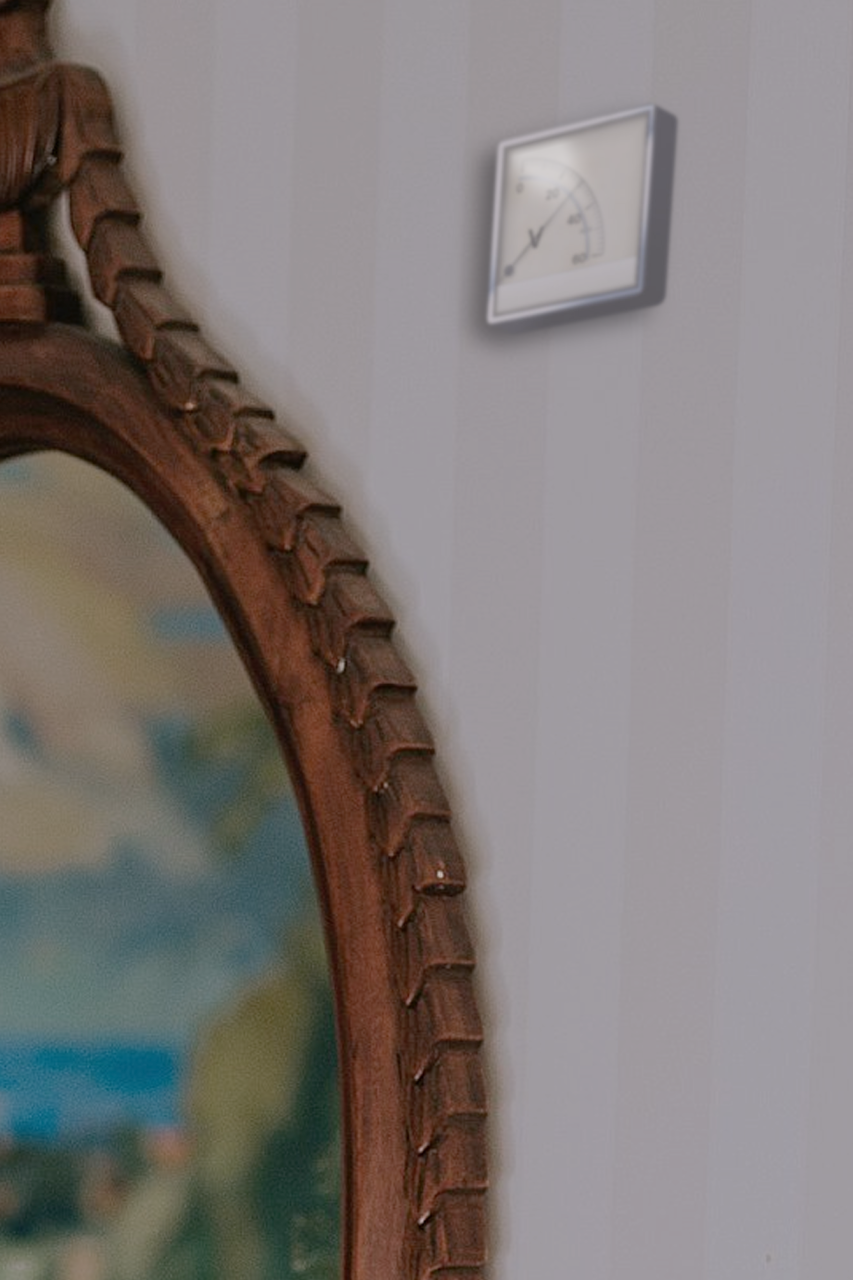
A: 30 V
